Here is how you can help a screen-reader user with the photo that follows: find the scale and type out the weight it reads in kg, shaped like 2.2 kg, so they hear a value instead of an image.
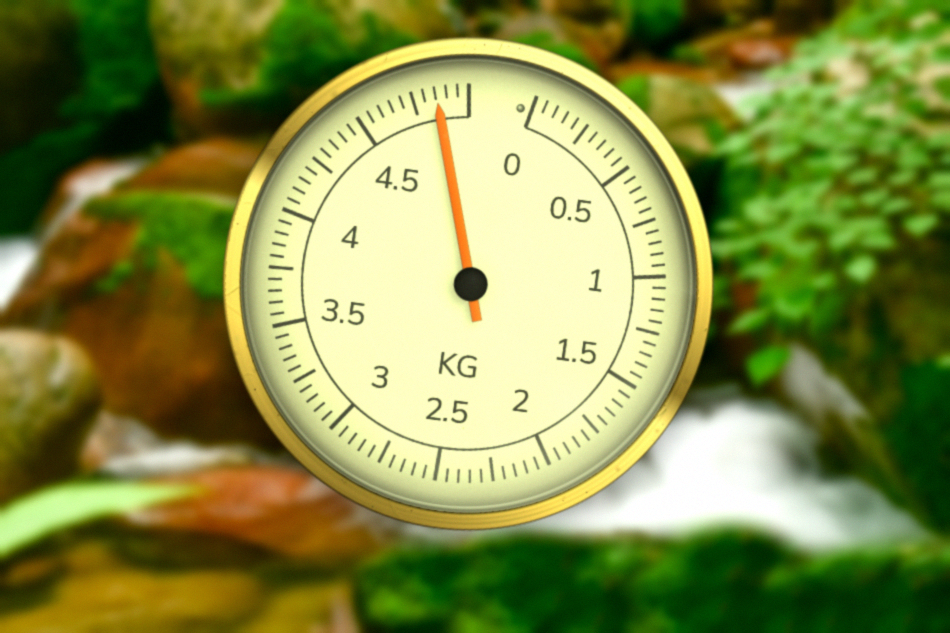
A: 4.85 kg
